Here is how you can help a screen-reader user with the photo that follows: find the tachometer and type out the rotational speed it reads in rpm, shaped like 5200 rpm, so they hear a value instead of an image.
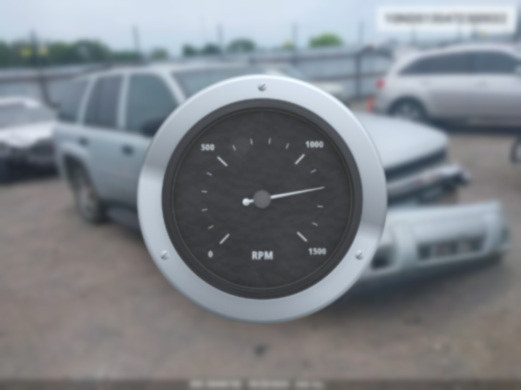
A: 1200 rpm
